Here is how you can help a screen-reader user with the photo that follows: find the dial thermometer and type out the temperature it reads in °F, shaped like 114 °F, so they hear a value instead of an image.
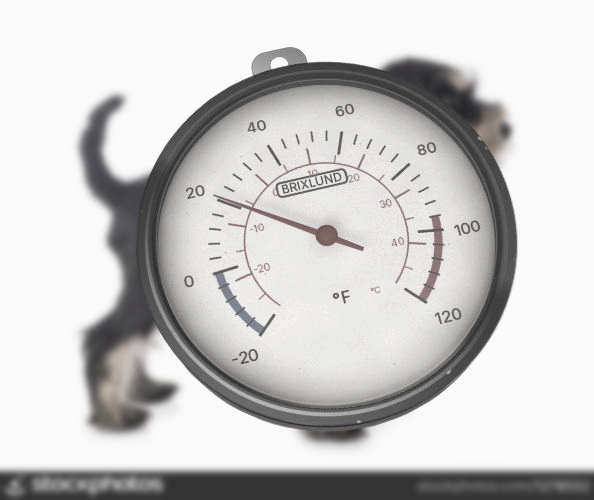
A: 20 °F
